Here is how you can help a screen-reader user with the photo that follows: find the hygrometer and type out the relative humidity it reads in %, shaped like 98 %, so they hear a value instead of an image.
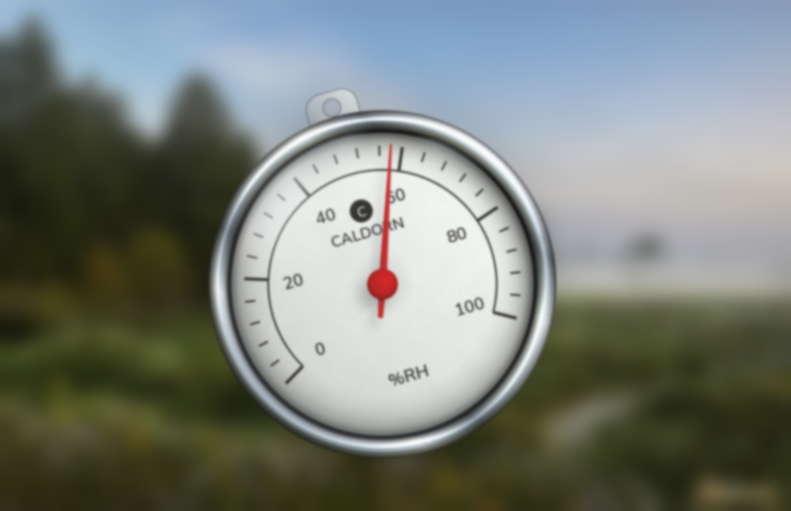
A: 58 %
